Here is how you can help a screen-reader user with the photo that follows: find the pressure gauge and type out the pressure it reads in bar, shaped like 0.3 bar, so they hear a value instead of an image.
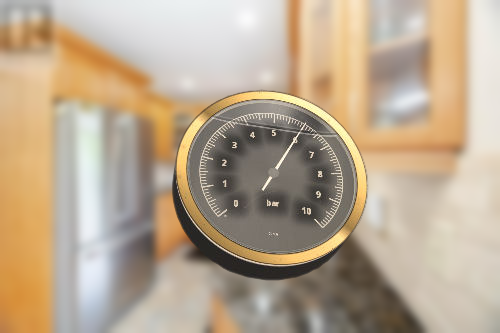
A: 6 bar
